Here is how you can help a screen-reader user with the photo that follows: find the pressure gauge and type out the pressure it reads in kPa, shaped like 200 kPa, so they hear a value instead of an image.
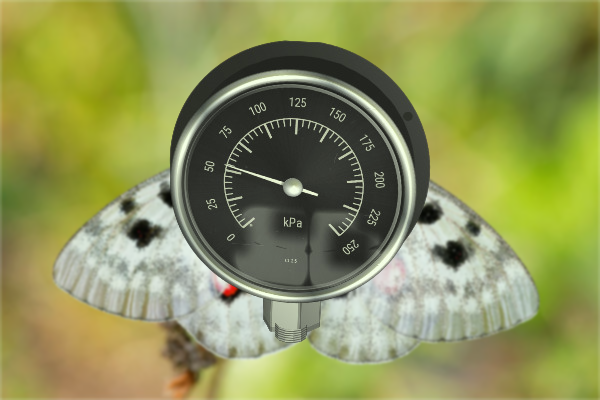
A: 55 kPa
